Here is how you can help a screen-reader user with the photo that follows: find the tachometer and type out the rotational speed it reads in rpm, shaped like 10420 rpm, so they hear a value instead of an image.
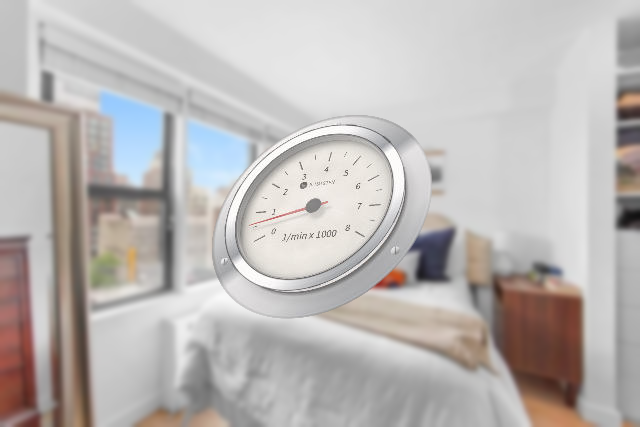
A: 500 rpm
